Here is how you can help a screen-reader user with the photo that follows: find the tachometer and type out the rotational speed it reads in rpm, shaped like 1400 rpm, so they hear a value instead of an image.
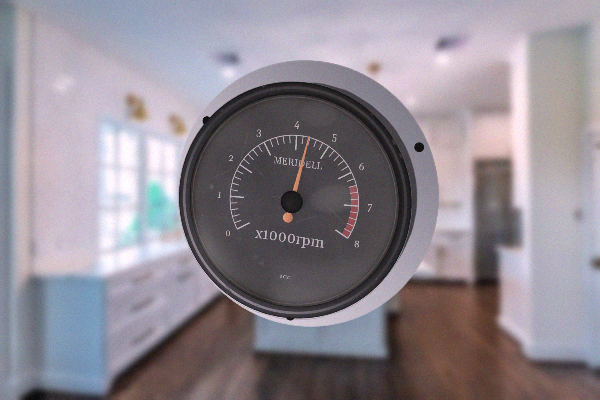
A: 4400 rpm
